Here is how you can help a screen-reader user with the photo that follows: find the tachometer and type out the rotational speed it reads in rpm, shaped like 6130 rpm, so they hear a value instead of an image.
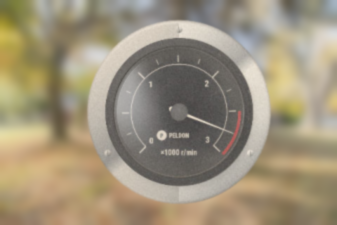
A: 2750 rpm
